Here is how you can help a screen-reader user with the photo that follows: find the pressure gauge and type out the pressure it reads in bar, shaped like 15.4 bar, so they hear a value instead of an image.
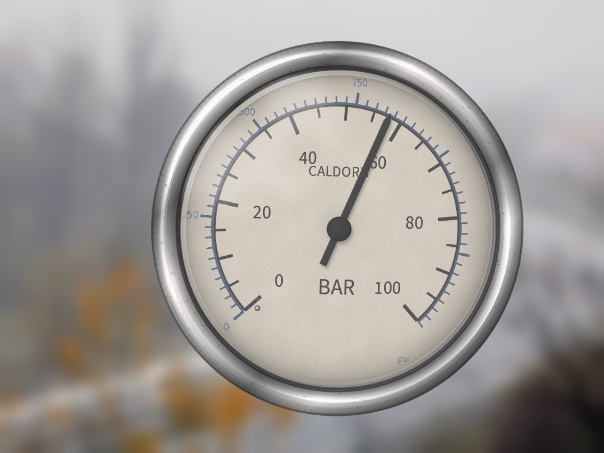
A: 57.5 bar
